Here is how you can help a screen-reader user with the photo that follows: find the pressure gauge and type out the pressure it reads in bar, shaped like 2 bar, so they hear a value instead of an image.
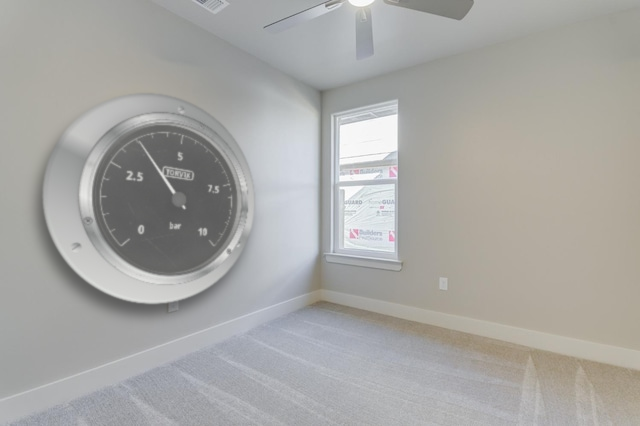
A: 3.5 bar
